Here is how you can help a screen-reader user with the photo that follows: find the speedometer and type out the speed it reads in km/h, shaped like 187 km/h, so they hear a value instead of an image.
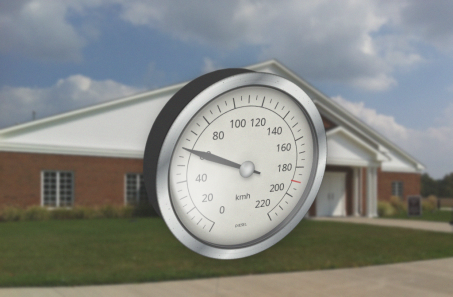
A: 60 km/h
